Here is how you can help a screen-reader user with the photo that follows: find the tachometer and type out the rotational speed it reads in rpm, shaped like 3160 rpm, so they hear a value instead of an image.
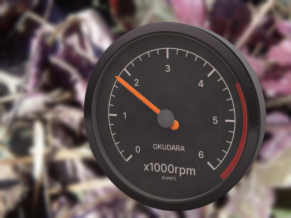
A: 1800 rpm
